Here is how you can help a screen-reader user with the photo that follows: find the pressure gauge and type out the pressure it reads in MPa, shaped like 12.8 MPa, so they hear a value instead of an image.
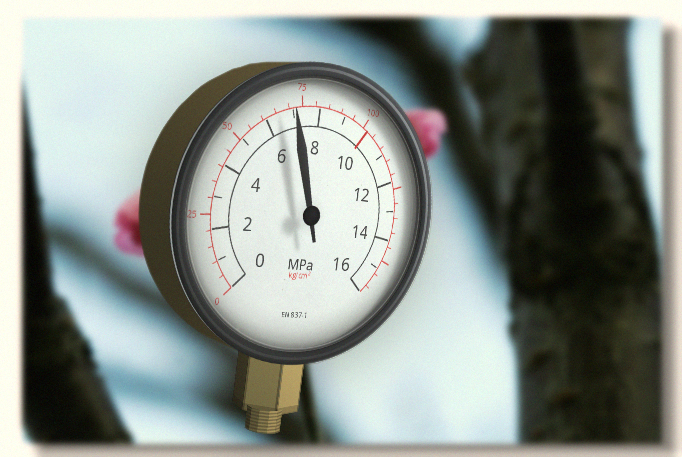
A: 7 MPa
